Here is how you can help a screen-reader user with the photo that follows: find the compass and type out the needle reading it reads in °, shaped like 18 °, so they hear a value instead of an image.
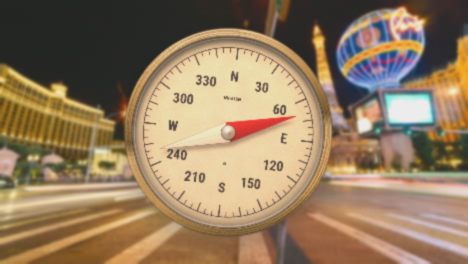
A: 70 °
